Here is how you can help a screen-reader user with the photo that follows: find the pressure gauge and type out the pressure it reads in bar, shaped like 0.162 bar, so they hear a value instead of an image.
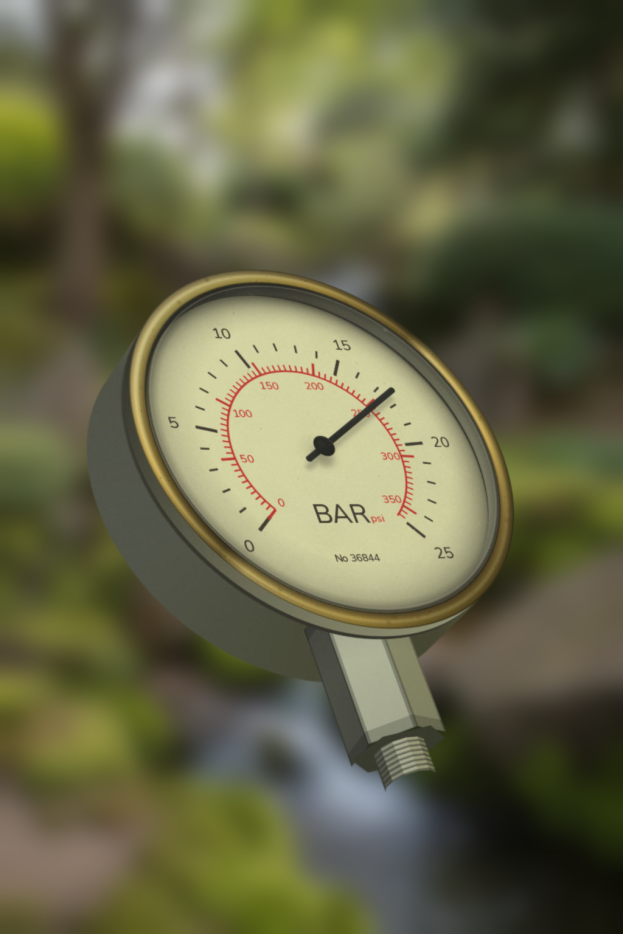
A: 17.5 bar
